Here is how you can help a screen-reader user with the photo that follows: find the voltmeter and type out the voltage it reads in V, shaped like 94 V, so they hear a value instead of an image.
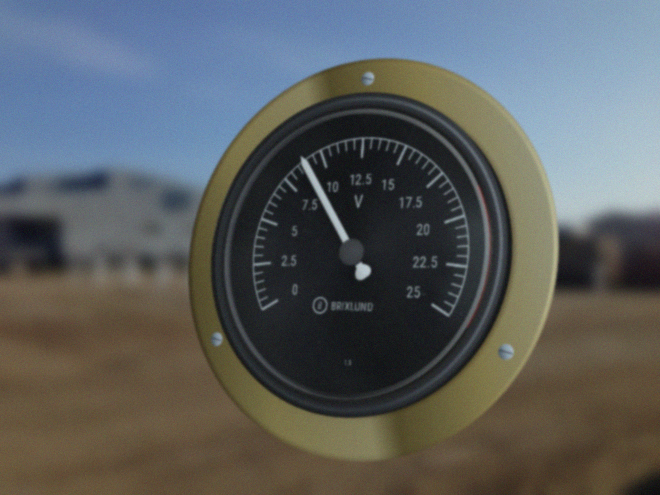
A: 9 V
